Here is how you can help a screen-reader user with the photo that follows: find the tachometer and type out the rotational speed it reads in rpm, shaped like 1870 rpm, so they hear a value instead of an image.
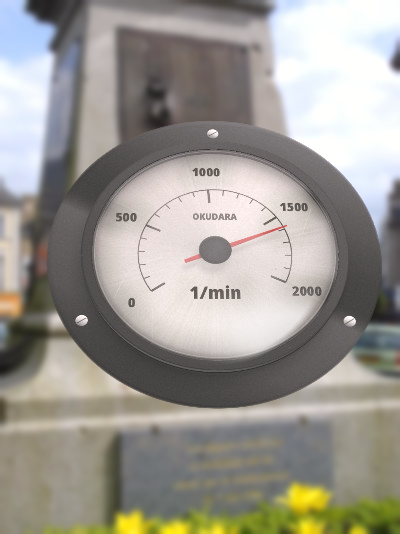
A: 1600 rpm
